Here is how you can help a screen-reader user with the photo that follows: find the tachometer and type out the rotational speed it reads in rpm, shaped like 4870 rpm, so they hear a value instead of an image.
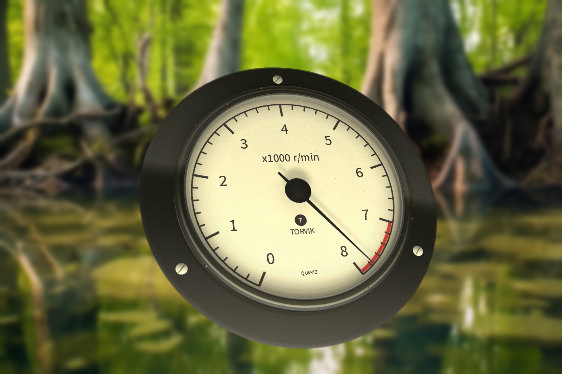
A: 7800 rpm
